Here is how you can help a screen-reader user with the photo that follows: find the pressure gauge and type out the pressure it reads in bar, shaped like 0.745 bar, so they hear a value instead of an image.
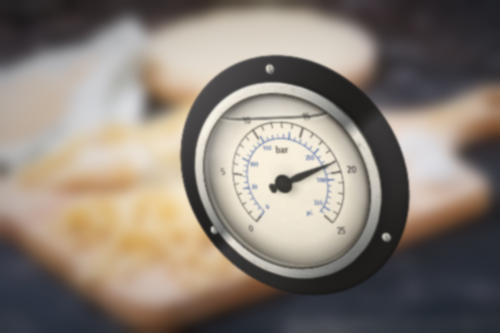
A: 19 bar
